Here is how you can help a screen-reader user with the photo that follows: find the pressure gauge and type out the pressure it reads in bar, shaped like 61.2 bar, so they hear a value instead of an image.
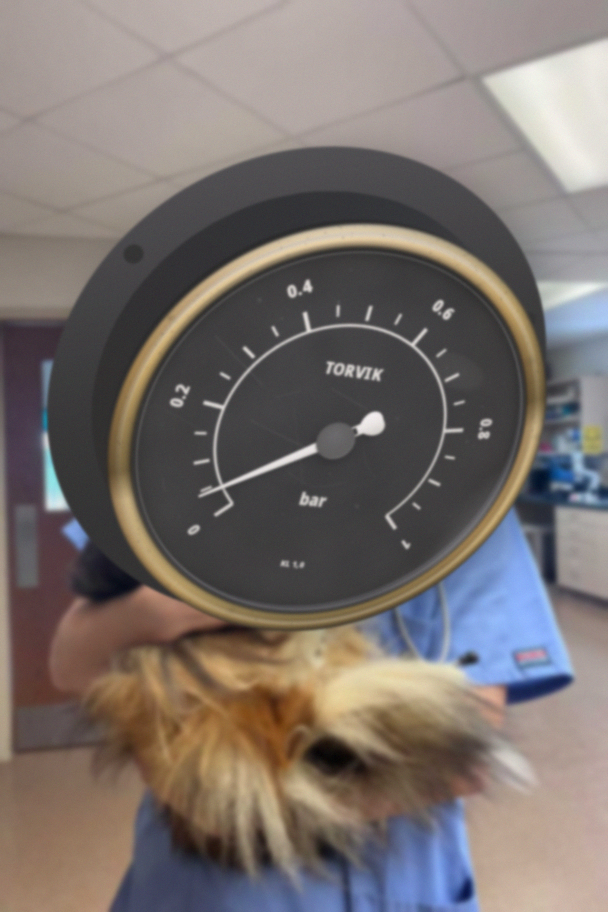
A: 0.05 bar
